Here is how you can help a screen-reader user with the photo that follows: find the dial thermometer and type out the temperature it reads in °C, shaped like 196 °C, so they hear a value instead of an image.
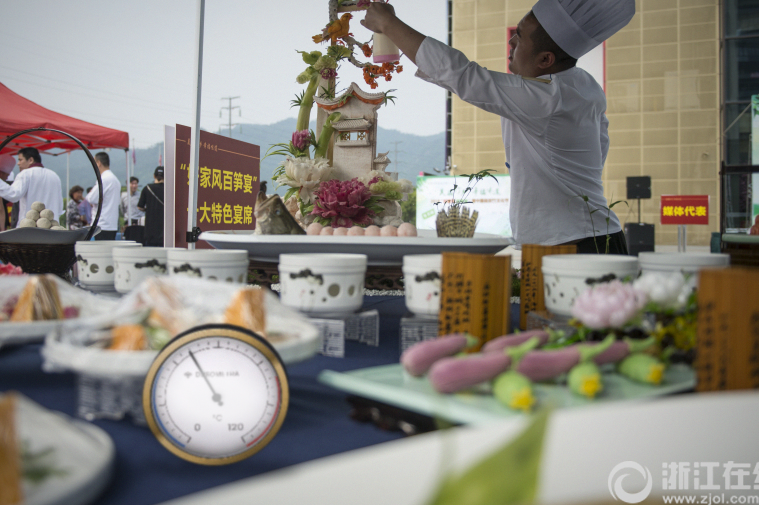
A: 48 °C
